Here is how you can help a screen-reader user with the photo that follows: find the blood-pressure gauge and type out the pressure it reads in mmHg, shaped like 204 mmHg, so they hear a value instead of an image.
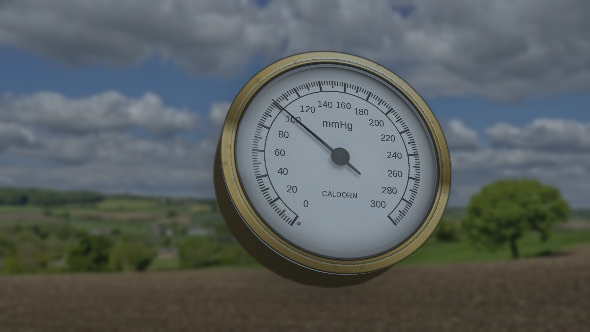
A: 100 mmHg
